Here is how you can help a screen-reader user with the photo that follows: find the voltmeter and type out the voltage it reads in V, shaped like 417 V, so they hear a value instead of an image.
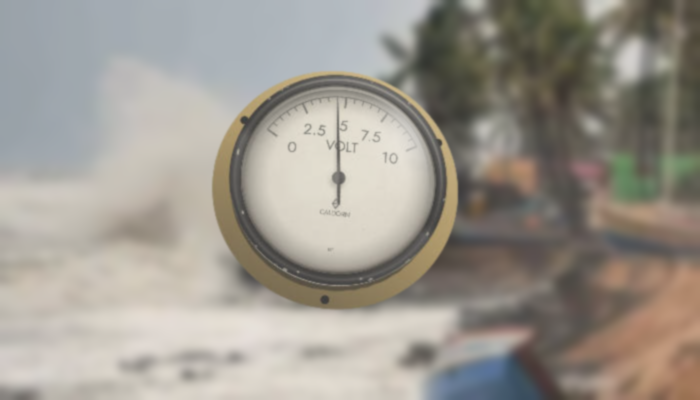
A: 4.5 V
